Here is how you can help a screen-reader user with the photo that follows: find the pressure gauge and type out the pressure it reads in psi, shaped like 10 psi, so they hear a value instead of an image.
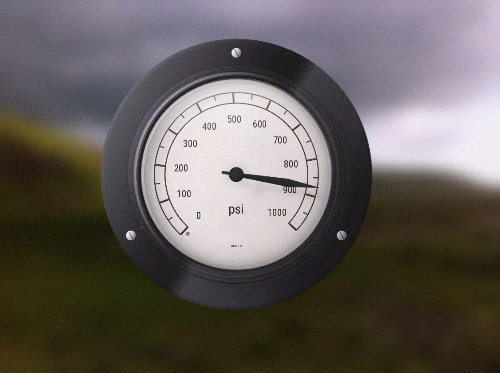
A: 875 psi
